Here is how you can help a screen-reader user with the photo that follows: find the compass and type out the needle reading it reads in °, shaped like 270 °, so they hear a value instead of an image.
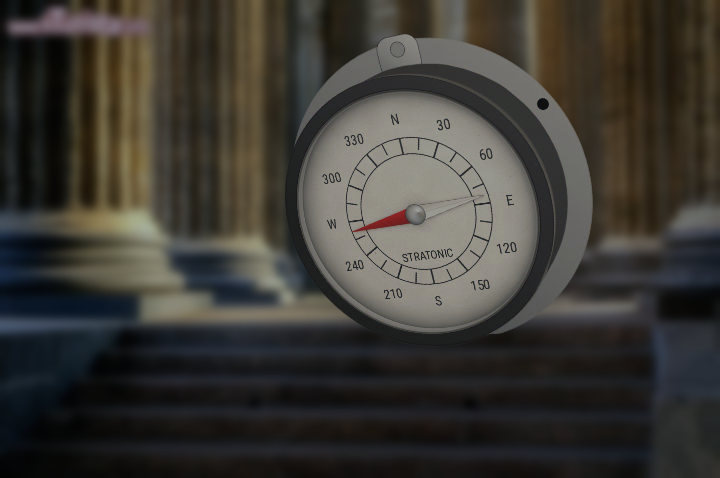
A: 262.5 °
